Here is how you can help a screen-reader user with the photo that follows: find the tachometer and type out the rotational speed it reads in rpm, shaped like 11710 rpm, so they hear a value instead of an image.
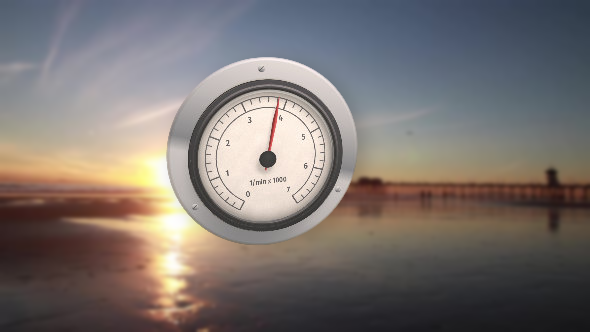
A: 3800 rpm
